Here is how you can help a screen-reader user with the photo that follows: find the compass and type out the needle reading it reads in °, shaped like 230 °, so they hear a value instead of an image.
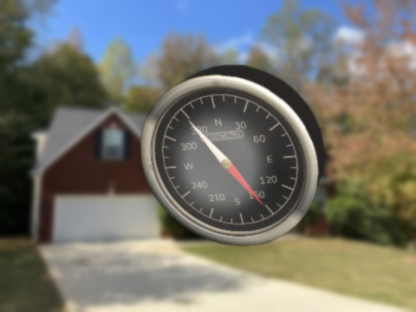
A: 150 °
